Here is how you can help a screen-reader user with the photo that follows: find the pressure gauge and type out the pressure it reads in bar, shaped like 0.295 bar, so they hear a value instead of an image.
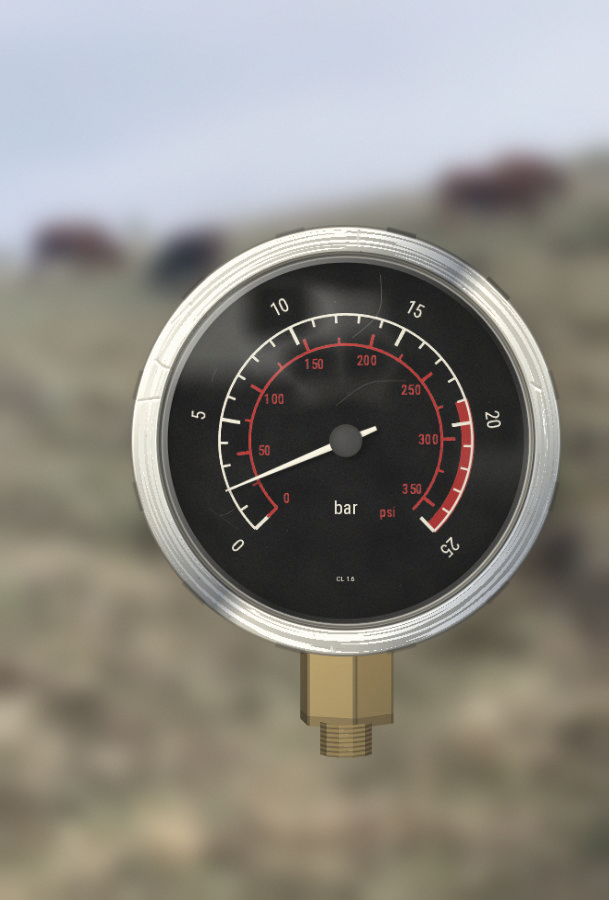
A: 2 bar
